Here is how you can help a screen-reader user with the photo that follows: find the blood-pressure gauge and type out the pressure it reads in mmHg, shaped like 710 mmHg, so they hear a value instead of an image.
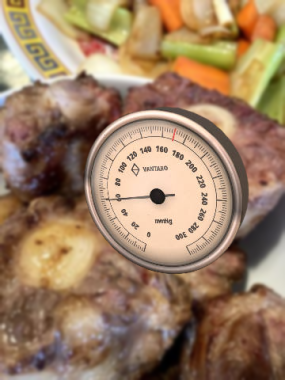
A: 60 mmHg
